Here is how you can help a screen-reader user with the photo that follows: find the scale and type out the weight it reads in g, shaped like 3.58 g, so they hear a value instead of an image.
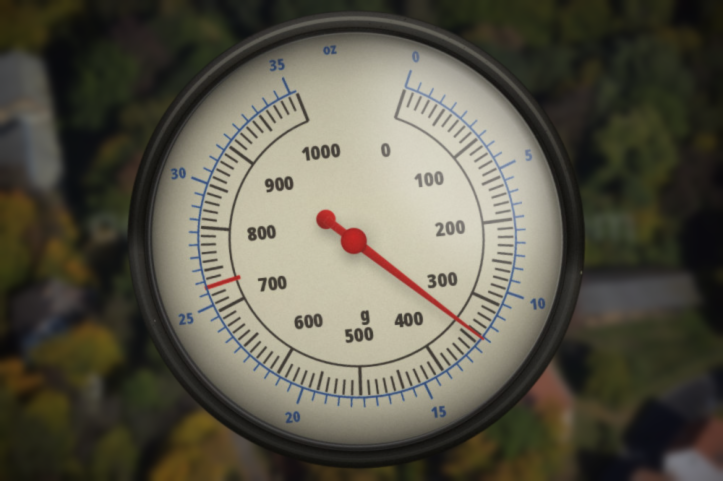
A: 340 g
